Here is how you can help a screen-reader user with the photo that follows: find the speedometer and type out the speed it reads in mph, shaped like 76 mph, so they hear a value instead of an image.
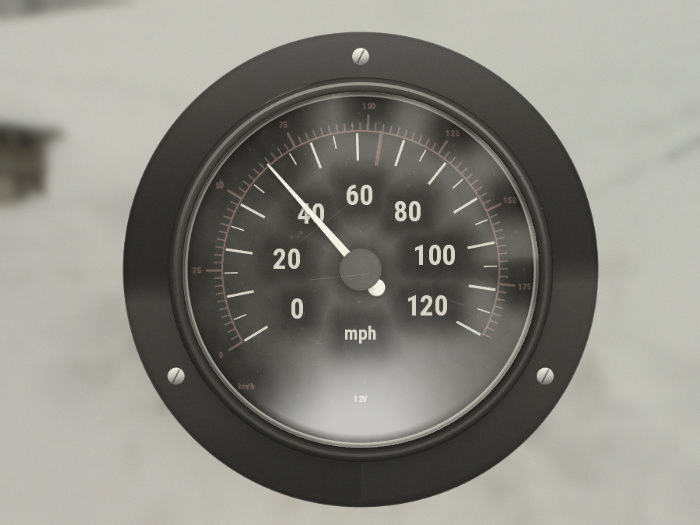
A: 40 mph
